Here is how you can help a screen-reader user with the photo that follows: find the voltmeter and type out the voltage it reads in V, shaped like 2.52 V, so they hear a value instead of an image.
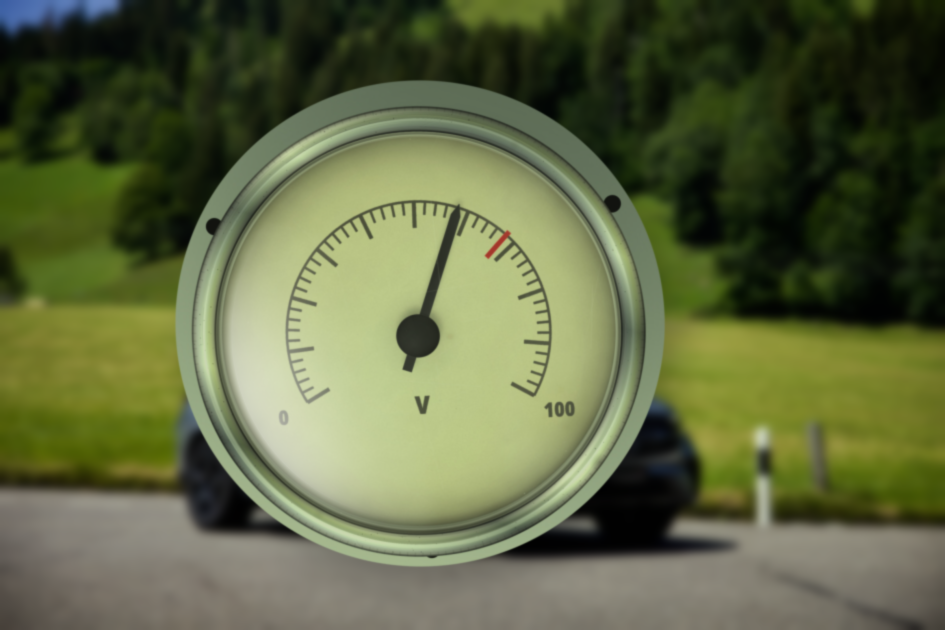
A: 58 V
